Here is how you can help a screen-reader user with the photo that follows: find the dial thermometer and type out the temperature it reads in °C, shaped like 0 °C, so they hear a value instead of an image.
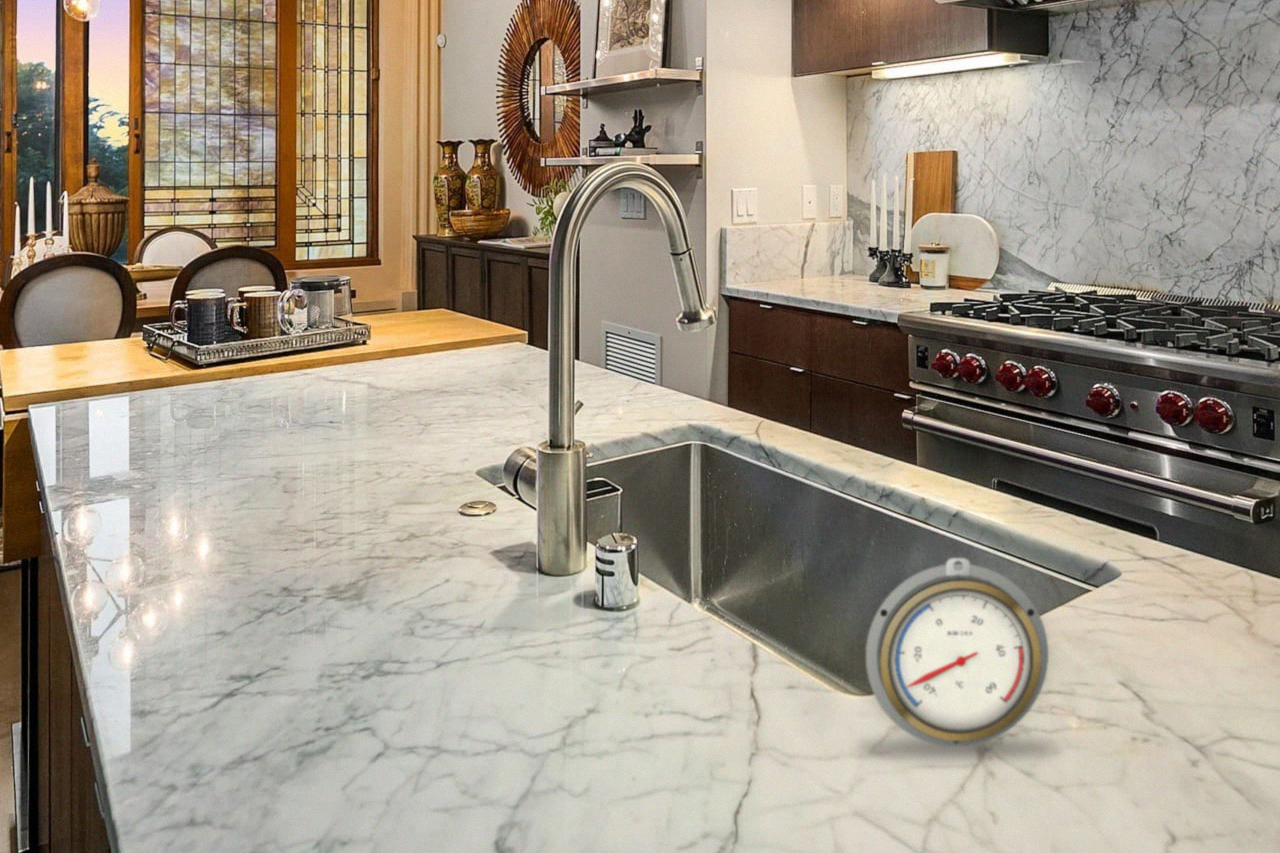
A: -32 °C
